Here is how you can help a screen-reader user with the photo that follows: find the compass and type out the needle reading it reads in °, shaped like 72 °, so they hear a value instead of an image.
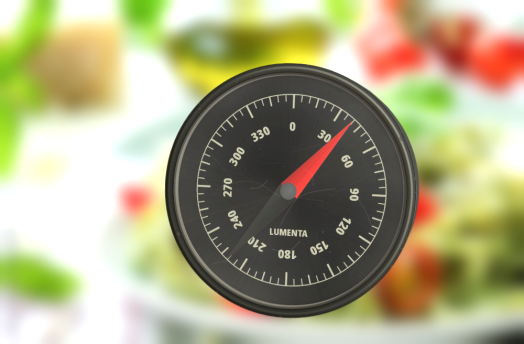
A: 40 °
